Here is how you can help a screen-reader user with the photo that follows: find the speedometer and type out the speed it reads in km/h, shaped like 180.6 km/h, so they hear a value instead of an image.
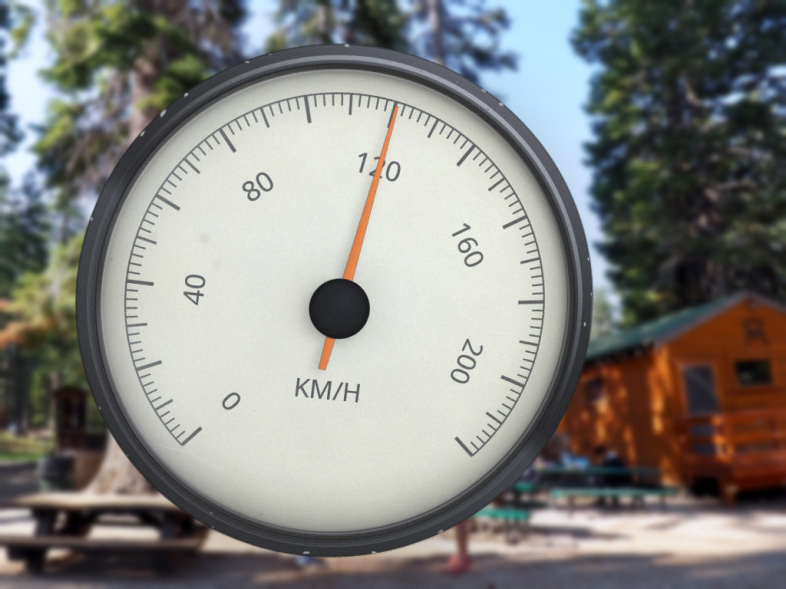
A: 120 km/h
